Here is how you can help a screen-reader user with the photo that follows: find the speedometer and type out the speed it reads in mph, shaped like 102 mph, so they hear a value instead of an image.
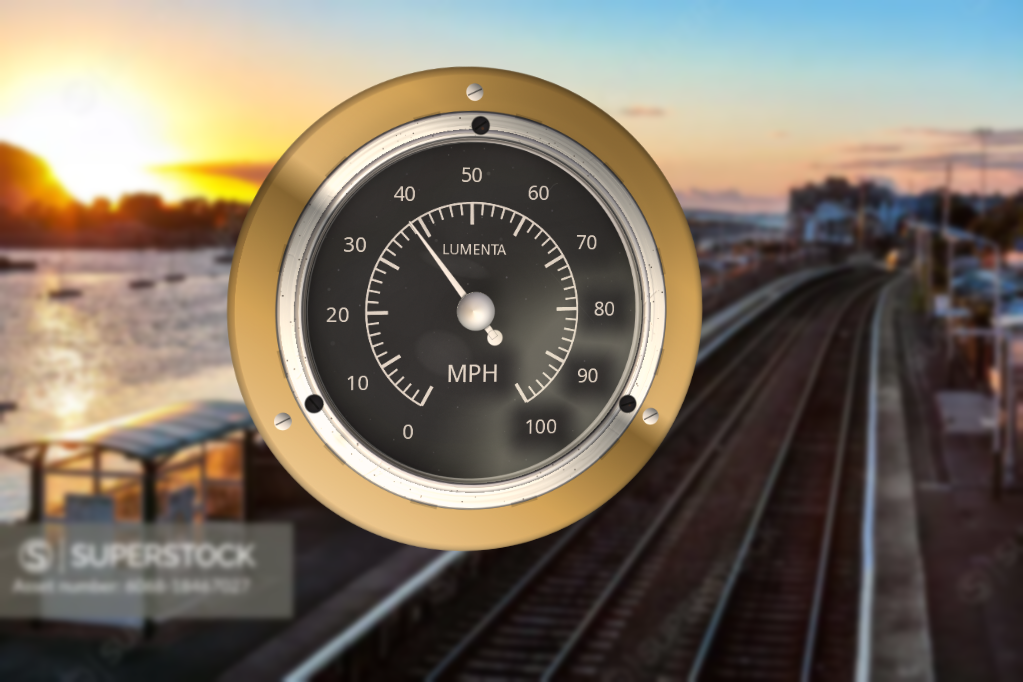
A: 38 mph
